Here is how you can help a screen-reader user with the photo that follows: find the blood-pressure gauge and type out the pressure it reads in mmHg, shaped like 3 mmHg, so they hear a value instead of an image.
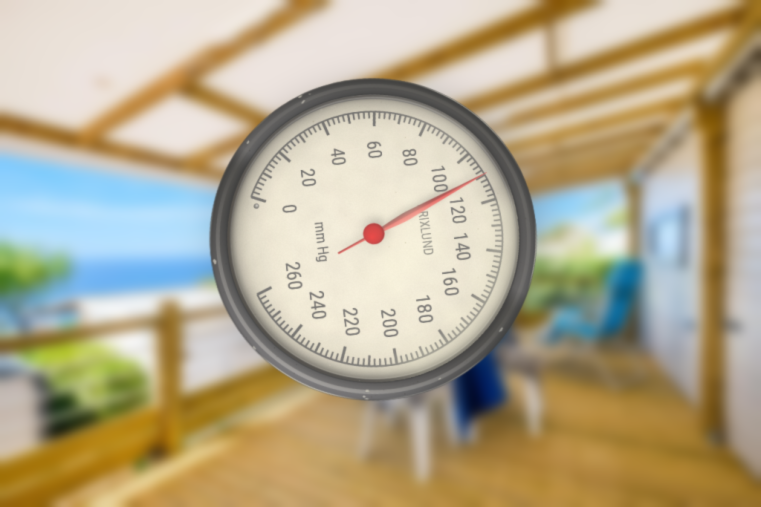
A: 110 mmHg
